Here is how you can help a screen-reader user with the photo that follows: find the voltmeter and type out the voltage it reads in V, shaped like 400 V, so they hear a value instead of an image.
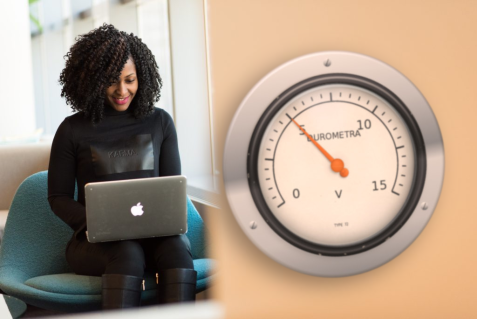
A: 5 V
